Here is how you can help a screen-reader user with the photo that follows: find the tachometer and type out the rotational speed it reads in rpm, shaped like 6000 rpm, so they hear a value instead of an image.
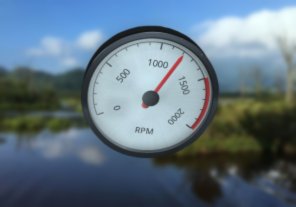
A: 1200 rpm
